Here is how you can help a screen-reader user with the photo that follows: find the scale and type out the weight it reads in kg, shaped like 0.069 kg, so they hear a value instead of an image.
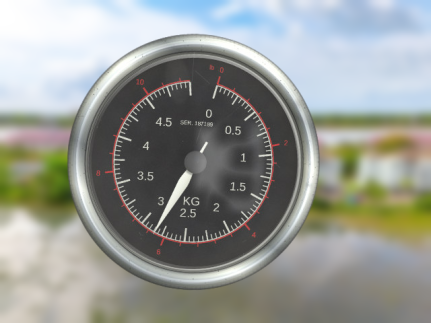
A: 2.85 kg
